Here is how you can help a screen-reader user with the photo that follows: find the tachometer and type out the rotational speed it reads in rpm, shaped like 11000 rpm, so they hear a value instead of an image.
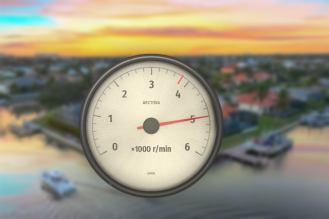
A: 5000 rpm
